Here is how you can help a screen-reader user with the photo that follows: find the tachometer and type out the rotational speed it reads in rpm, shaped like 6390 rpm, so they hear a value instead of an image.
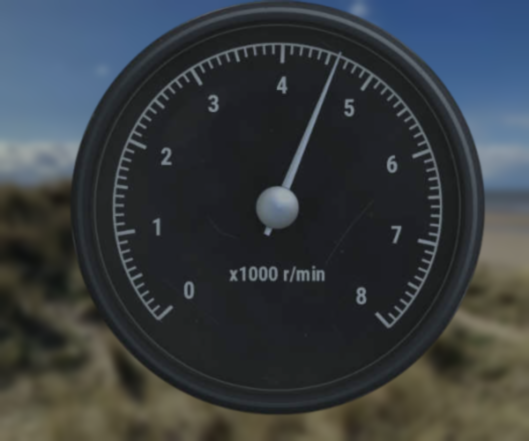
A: 4600 rpm
